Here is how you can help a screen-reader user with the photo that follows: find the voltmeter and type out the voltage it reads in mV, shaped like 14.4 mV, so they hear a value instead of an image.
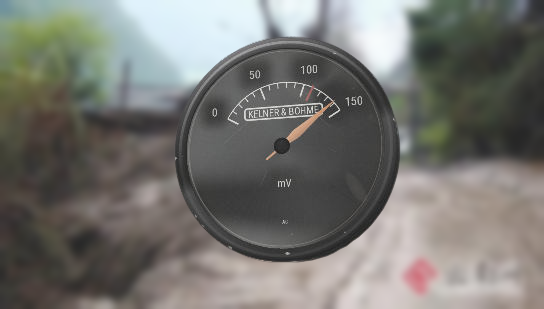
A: 140 mV
